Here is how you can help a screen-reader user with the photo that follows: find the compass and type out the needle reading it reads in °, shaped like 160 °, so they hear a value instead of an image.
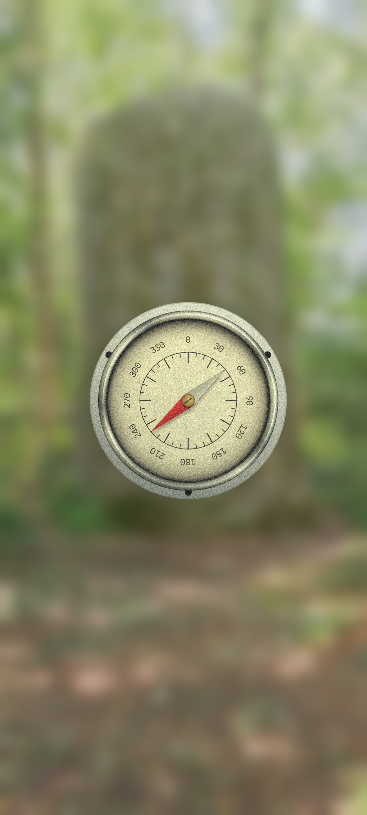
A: 230 °
